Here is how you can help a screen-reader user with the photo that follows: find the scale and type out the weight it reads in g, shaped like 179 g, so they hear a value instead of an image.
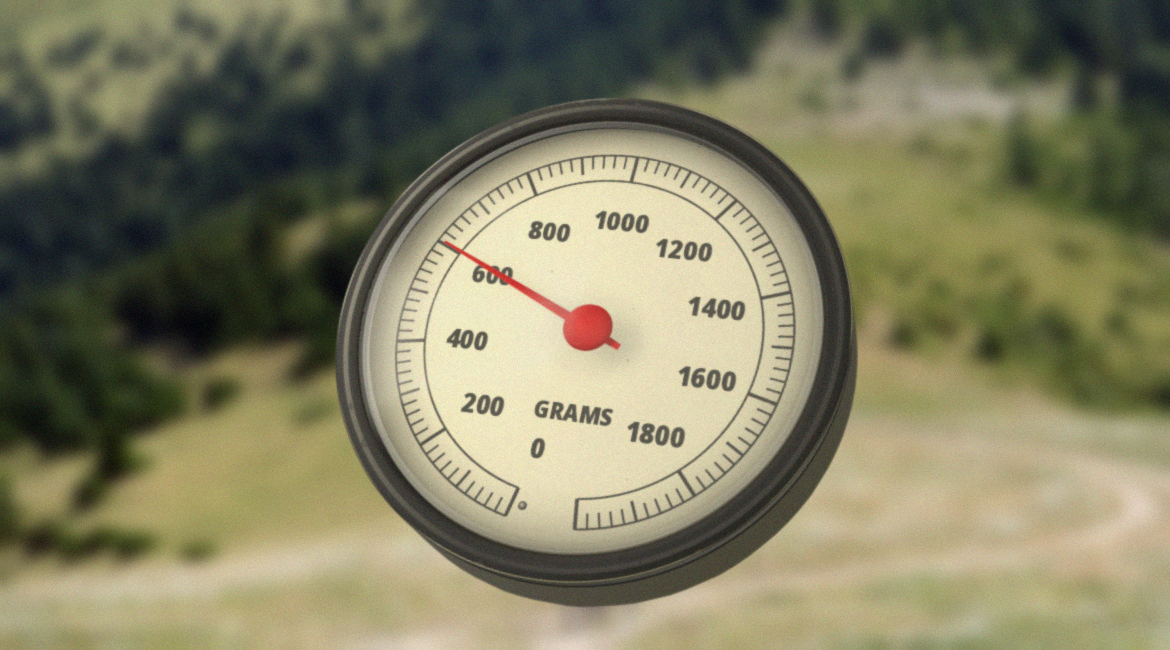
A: 600 g
